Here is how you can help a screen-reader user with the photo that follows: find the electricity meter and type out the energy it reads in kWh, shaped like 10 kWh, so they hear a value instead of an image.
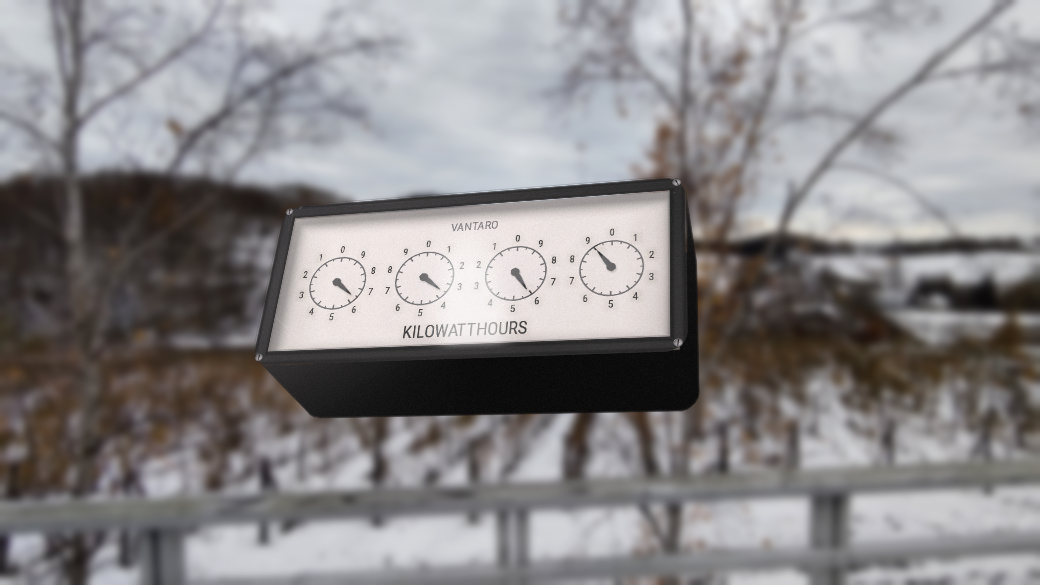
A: 6359 kWh
